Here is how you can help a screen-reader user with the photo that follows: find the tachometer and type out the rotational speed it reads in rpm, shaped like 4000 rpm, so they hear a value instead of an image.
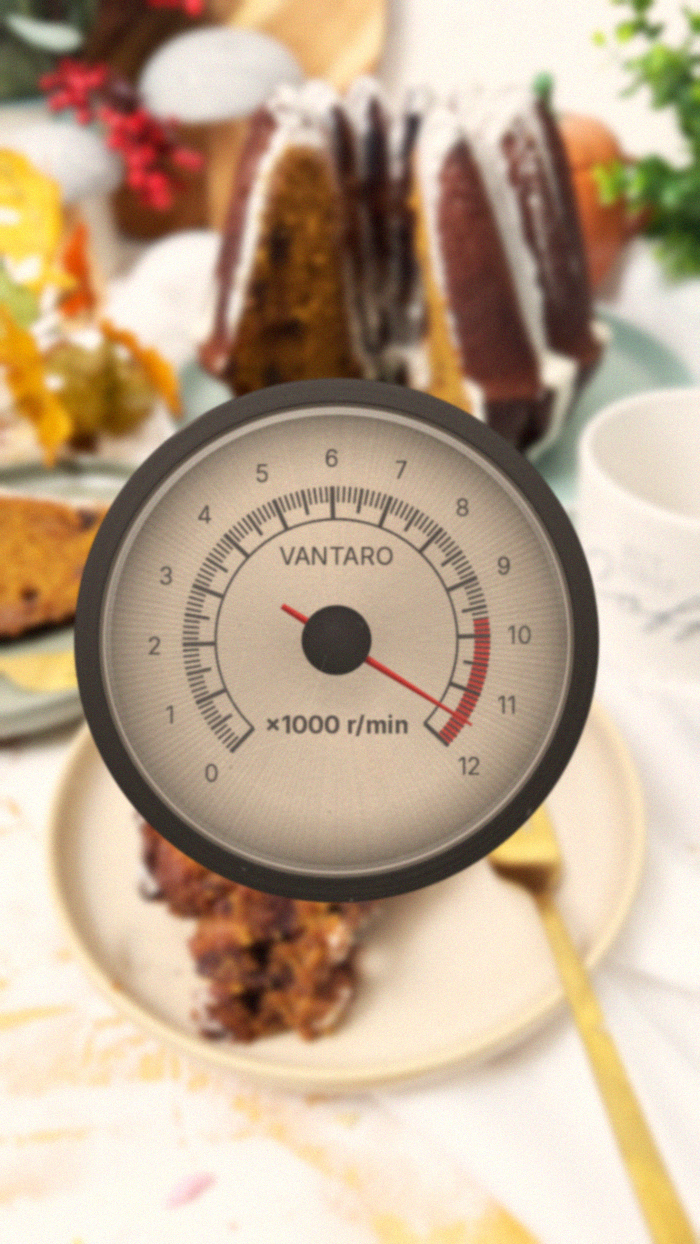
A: 11500 rpm
